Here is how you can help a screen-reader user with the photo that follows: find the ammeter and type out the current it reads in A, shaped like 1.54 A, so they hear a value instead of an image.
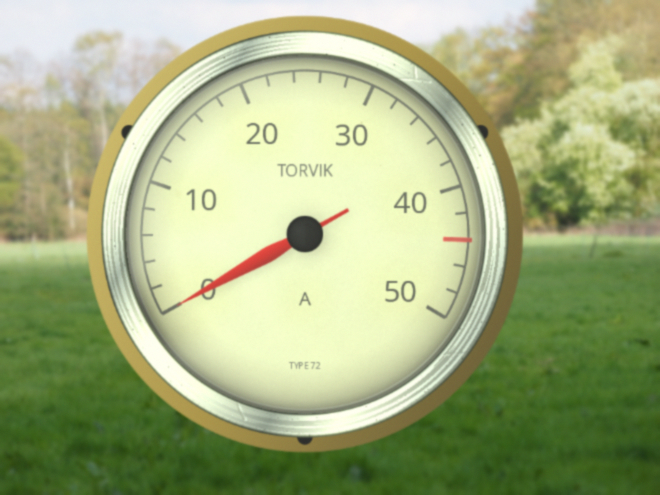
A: 0 A
